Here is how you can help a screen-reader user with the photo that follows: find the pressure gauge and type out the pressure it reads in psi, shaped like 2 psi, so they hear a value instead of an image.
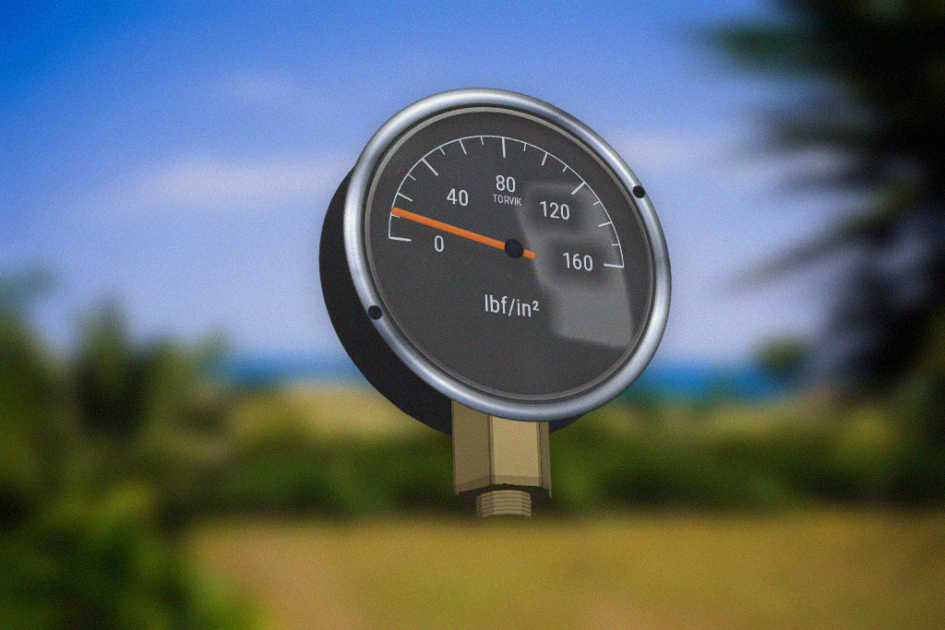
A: 10 psi
